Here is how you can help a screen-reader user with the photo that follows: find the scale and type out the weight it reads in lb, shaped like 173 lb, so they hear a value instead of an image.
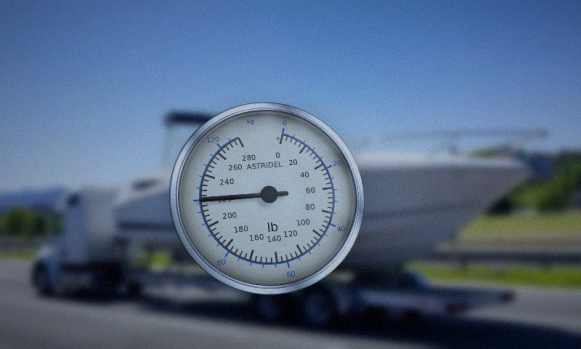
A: 220 lb
